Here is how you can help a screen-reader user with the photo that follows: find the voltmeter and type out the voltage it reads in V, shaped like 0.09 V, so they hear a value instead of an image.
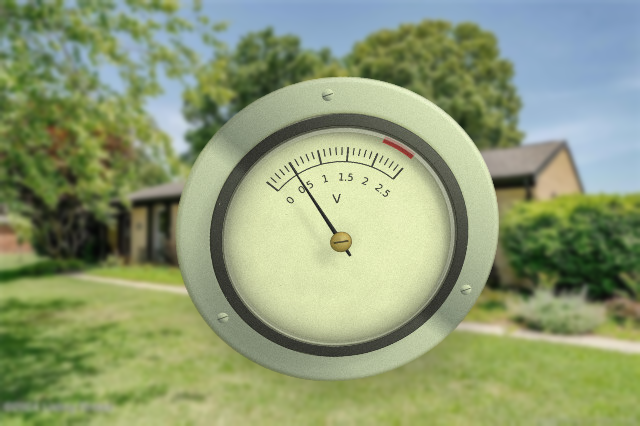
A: 0.5 V
